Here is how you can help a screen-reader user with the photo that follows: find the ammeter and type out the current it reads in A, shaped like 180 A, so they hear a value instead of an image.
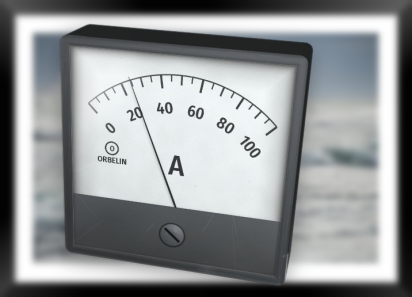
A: 25 A
